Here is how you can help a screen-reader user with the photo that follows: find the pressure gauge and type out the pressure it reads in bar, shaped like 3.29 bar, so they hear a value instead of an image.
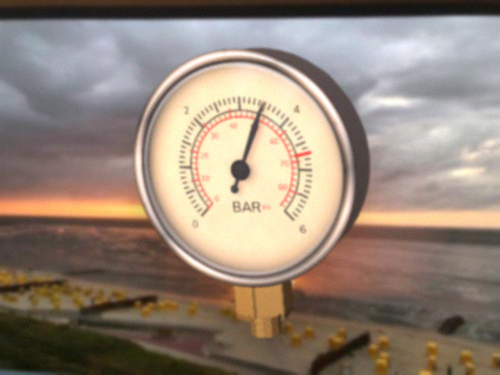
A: 3.5 bar
